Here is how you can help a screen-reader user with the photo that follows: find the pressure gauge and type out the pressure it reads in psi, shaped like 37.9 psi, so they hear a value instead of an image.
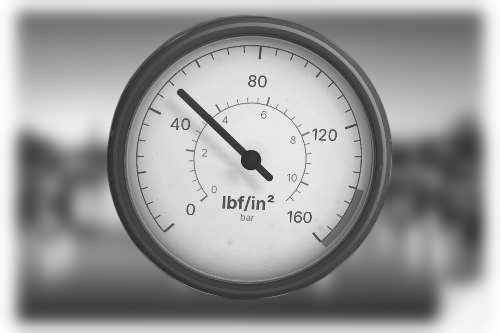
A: 50 psi
